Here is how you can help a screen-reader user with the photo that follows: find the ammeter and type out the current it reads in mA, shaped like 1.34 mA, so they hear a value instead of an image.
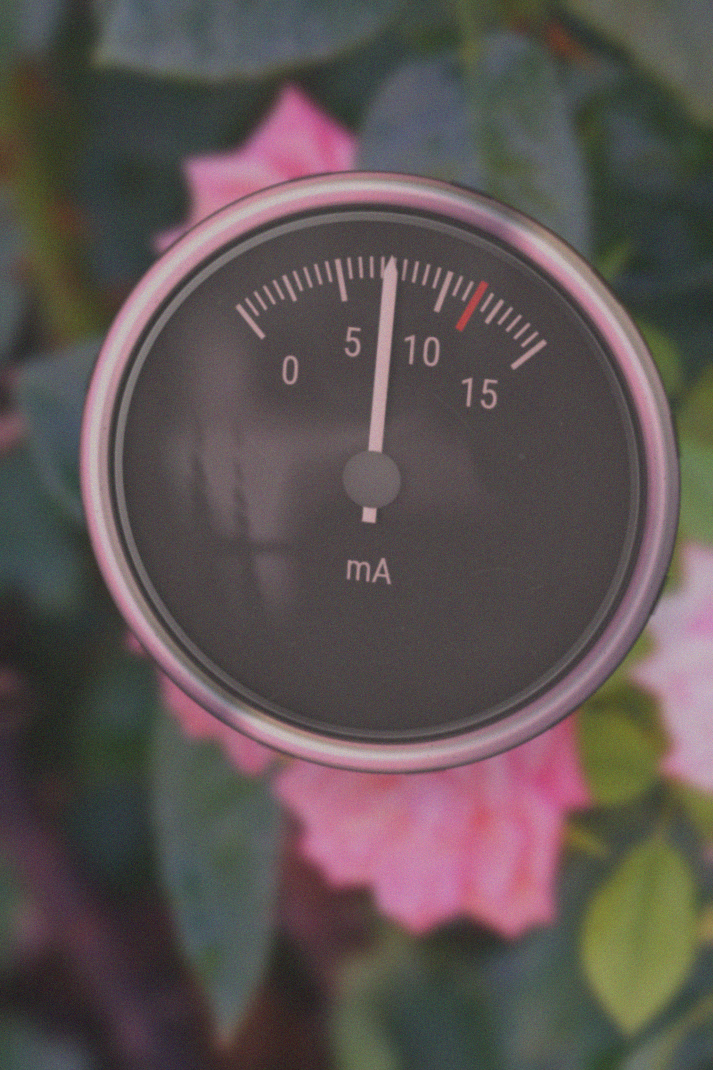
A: 7.5 mA
